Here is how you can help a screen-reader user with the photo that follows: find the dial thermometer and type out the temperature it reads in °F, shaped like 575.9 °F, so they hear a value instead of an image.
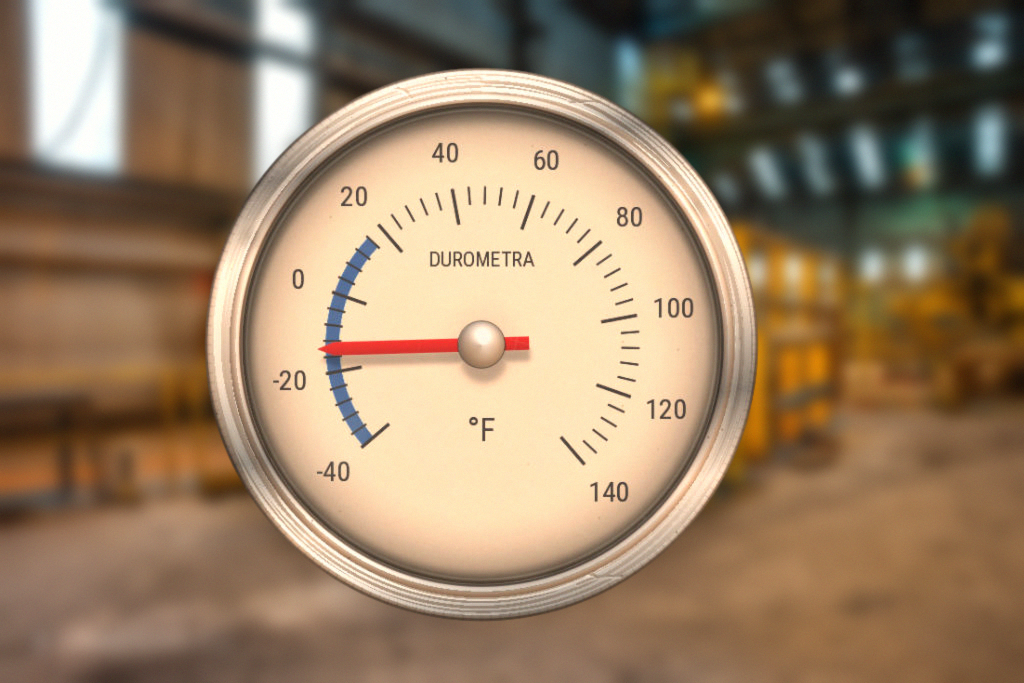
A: -14 °F
